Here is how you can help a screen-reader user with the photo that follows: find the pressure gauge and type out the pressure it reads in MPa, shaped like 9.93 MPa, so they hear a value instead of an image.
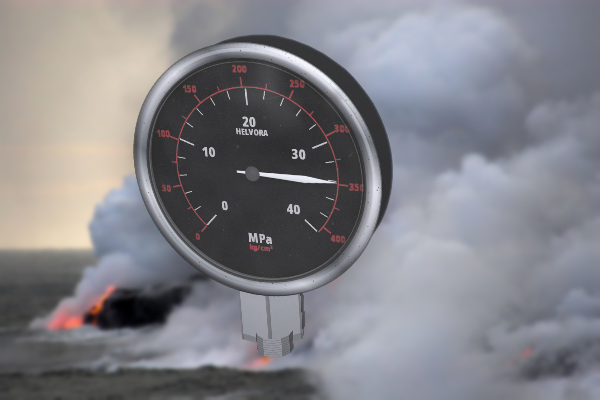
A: 34 MPa
